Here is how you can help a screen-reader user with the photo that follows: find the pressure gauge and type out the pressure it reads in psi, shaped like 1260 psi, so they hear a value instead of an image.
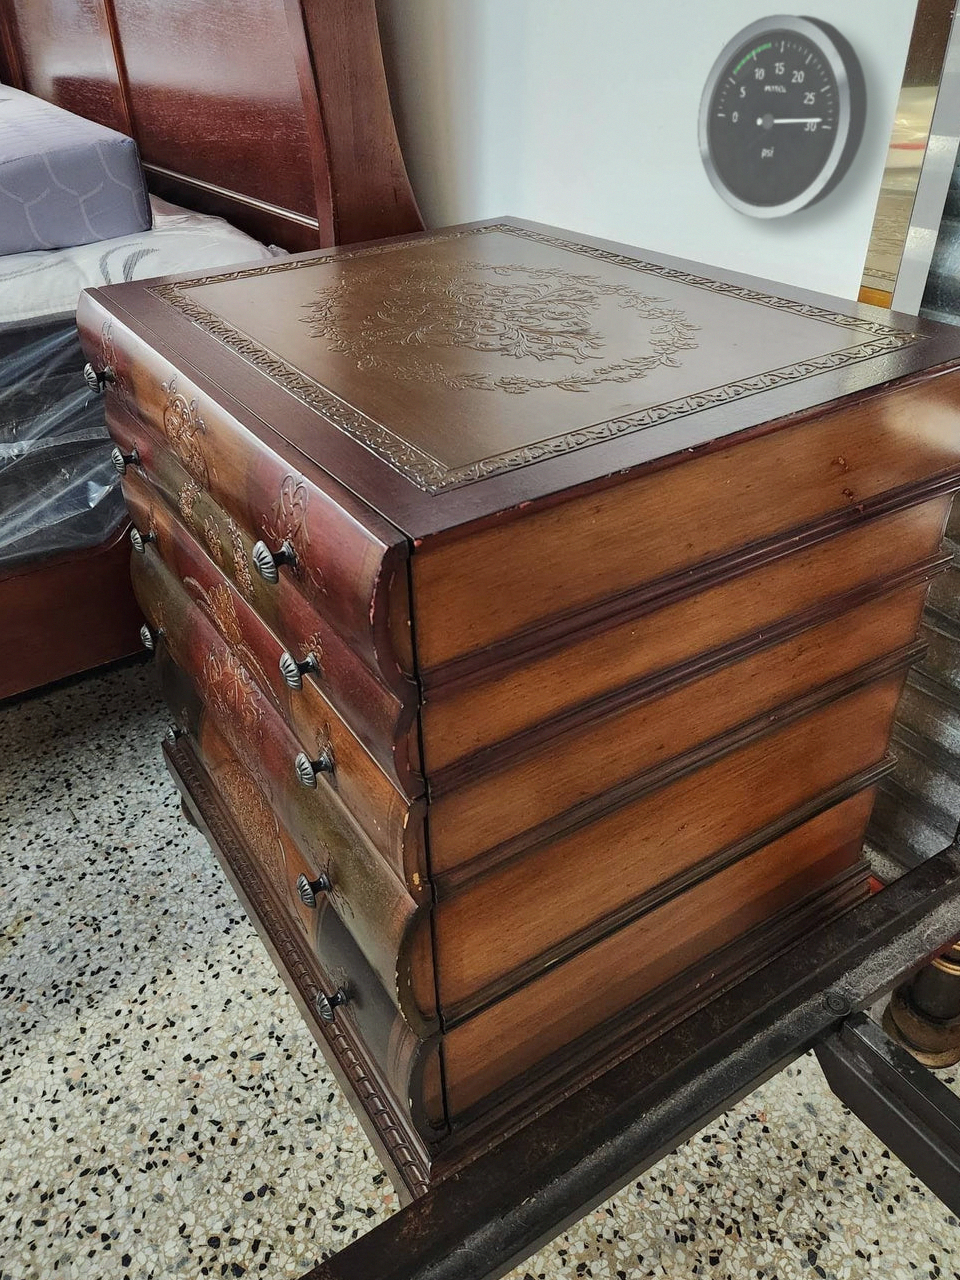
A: 29 psi
